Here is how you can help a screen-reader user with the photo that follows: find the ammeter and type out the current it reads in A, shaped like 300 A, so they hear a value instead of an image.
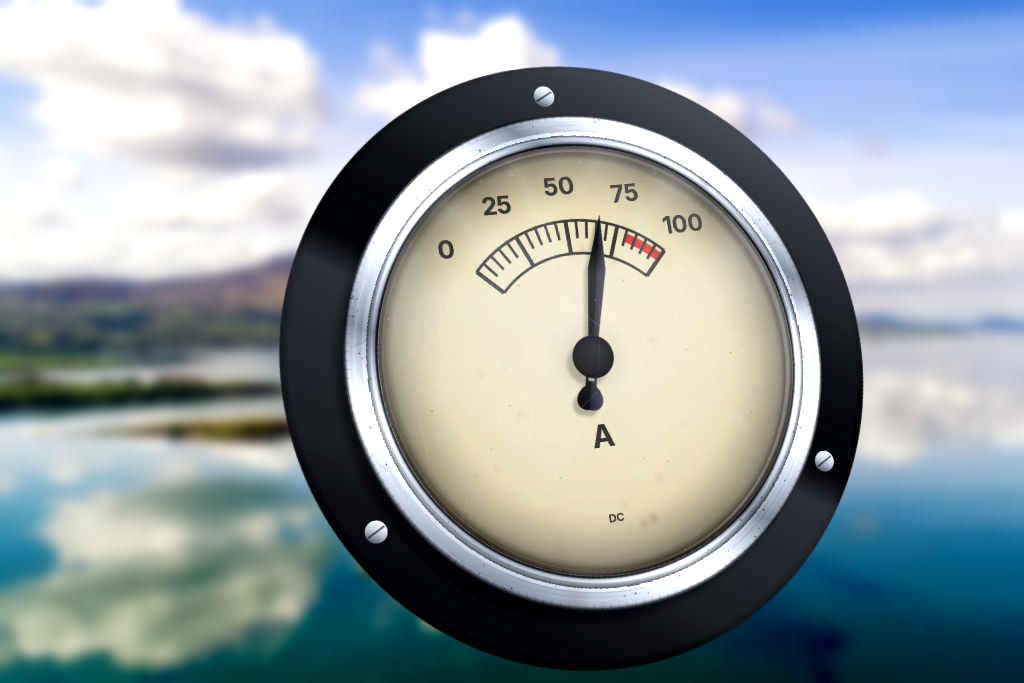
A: 65 A
